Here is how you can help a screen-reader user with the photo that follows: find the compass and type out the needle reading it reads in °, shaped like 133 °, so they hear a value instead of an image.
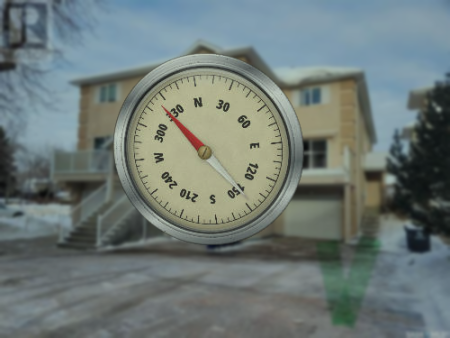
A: 325 °
